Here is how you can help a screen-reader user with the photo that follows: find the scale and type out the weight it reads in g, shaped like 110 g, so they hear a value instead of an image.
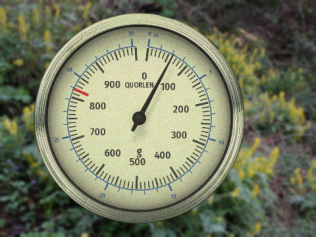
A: 60 g
